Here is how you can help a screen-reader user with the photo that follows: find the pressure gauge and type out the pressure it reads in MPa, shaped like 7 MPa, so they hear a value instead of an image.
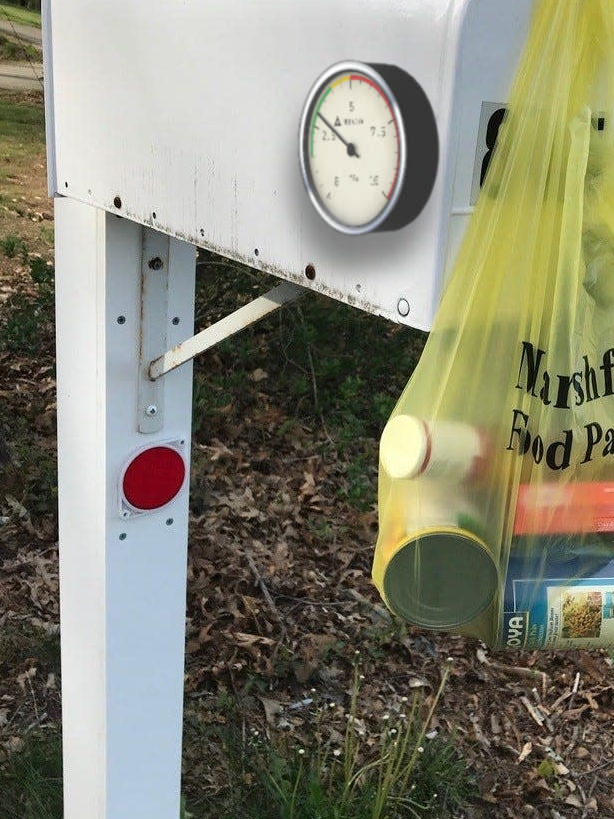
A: 3 MPa
